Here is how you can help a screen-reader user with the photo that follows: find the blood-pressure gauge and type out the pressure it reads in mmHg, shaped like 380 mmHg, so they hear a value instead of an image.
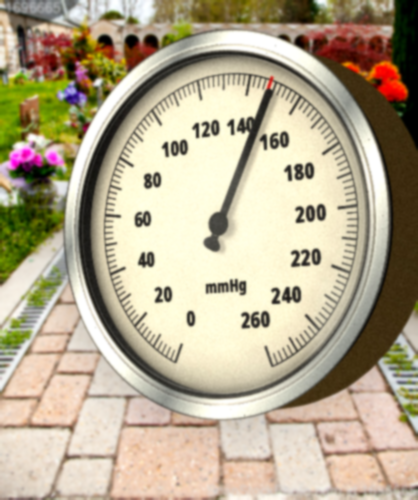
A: 150 mmHg
